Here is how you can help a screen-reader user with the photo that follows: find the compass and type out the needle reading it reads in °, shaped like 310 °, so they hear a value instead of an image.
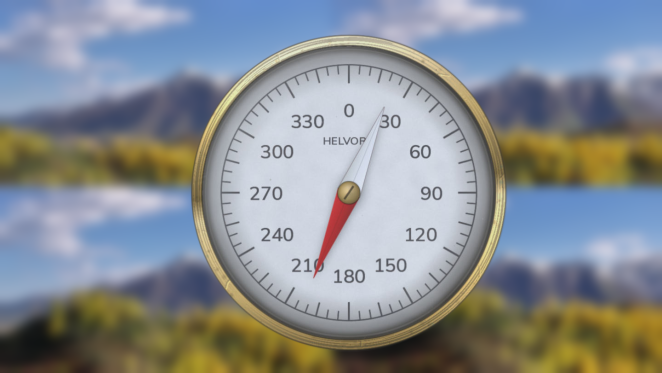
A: 202.5 °
